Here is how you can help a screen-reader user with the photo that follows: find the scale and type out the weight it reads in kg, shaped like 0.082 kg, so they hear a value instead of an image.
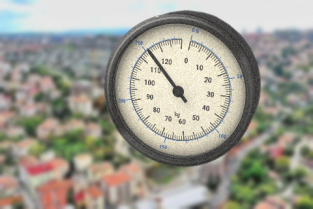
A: 115 kg
